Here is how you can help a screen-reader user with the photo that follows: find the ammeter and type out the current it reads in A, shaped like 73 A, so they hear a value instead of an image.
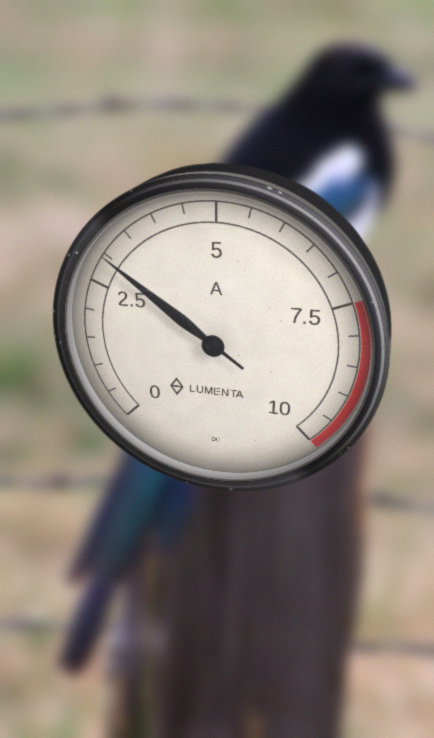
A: 3 A
